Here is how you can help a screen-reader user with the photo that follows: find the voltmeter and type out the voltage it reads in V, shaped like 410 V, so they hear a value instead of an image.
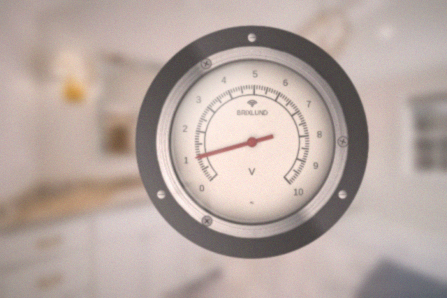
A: 1 V
